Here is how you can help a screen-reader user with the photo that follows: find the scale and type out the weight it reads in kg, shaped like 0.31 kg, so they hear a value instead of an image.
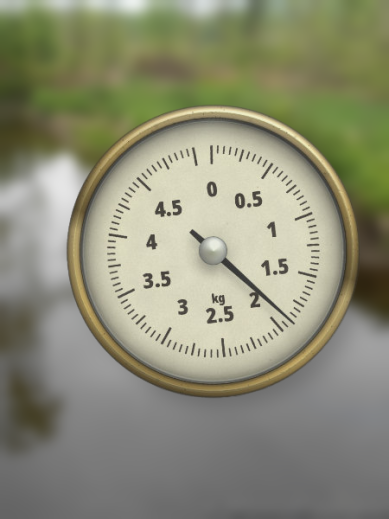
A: 1.9 kg
